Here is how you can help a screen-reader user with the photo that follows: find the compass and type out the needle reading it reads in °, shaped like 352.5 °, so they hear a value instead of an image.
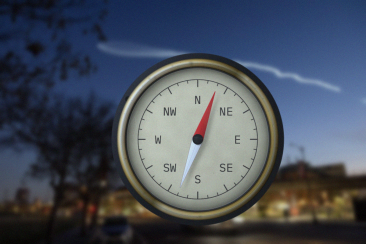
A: 20 °
